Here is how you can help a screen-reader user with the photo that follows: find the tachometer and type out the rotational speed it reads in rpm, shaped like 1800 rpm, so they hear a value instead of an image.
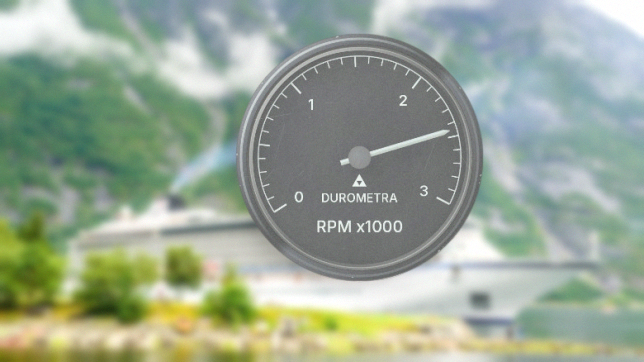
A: 2450 rpm
